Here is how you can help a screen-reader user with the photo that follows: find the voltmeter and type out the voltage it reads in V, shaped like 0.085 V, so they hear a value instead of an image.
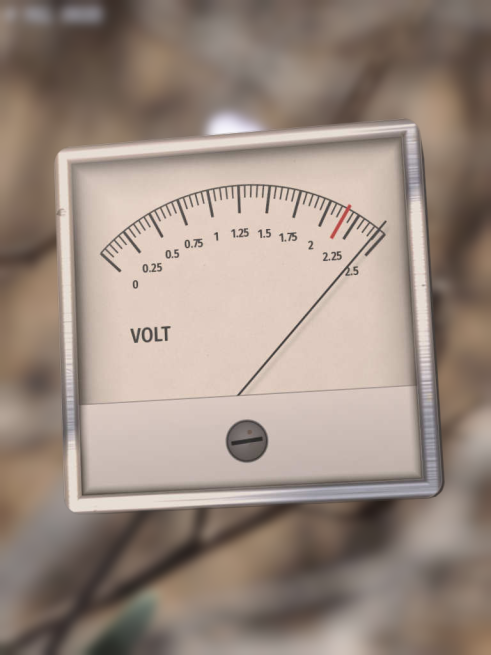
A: 2.45 V
